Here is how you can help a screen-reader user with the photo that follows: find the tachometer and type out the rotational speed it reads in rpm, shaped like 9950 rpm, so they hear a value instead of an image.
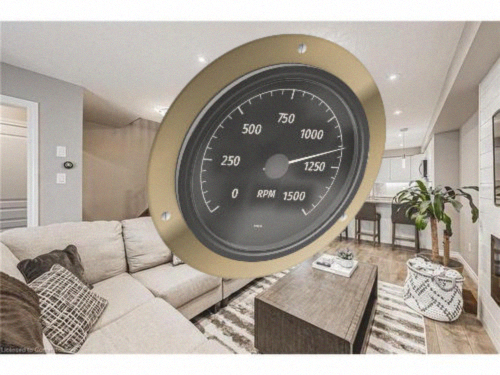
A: 1150 rpm
